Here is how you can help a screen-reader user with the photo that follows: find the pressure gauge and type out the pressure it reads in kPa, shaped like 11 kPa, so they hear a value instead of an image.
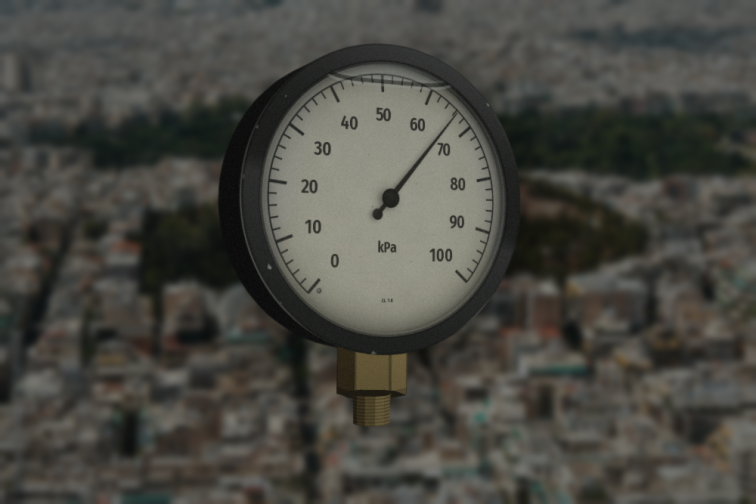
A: 66 kPa
